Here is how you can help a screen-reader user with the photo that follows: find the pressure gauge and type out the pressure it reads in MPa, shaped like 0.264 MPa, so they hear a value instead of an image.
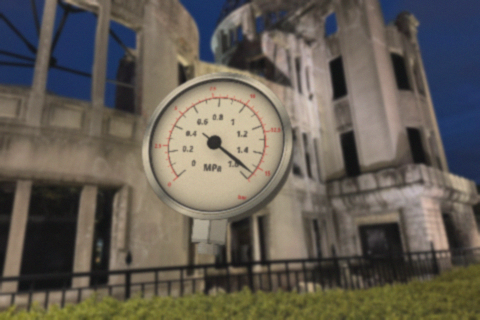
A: 1.55 MPa
